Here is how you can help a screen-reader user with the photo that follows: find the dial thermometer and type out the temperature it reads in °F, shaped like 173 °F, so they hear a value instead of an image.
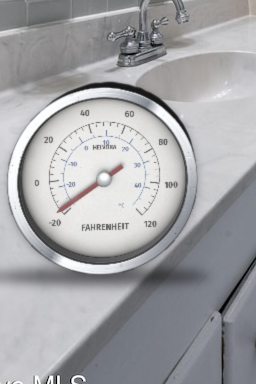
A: -16 °F
